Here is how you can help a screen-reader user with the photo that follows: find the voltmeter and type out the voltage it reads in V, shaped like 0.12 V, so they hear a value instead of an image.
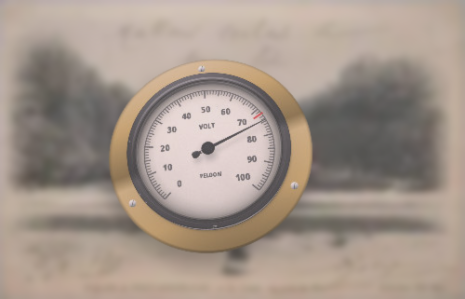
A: 75 V
